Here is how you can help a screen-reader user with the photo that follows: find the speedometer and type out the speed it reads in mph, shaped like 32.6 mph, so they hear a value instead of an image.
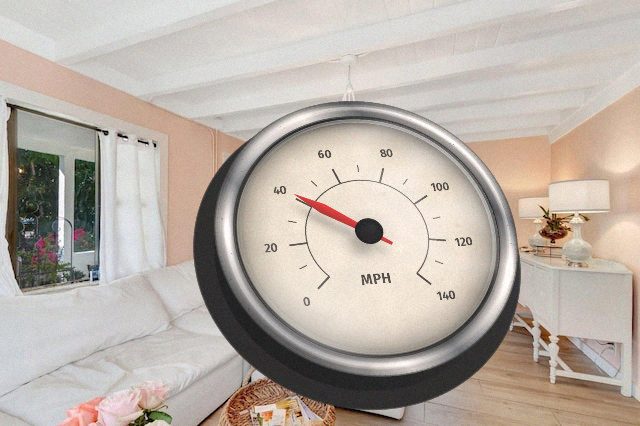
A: 40 mph
